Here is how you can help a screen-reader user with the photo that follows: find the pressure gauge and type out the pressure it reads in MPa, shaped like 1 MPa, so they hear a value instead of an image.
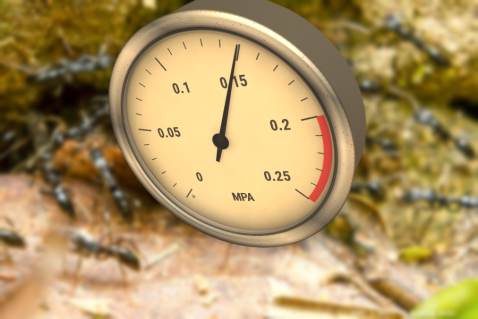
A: 0.15 MPa
